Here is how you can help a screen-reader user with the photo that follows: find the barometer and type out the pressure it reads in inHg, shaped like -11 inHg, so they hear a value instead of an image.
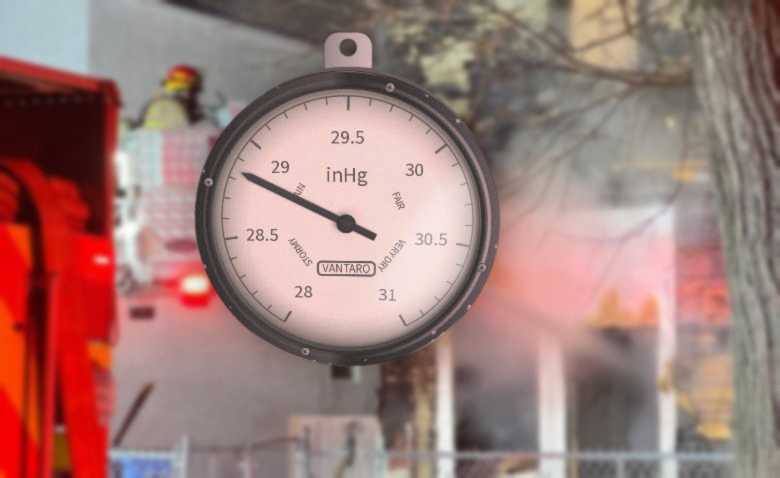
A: 28.85 inHg
